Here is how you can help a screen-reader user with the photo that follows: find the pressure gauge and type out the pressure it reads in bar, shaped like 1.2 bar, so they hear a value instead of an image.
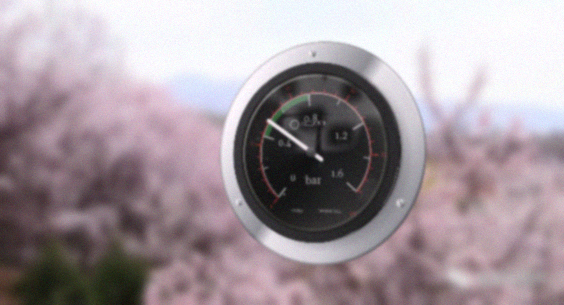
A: 0.5 bar
